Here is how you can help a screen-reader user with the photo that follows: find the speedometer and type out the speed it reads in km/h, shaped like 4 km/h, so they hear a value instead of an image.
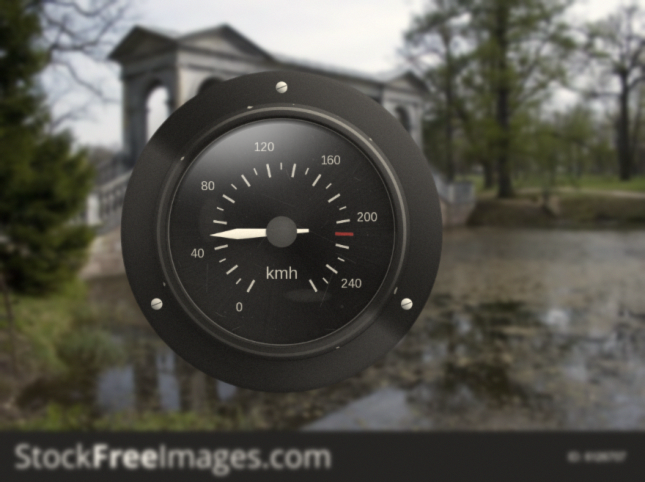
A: 50 km/h
